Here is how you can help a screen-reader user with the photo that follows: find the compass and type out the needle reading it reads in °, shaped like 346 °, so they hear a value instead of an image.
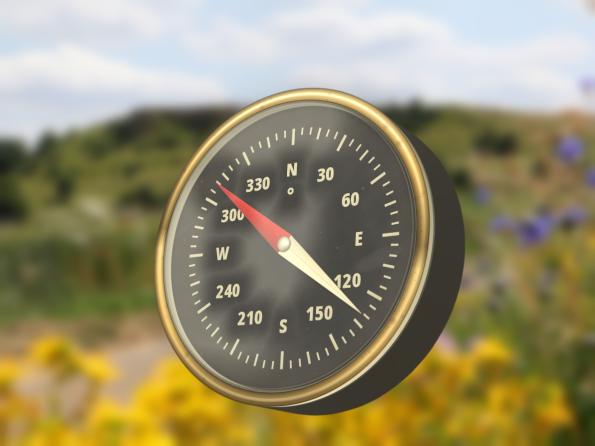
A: 310 °
